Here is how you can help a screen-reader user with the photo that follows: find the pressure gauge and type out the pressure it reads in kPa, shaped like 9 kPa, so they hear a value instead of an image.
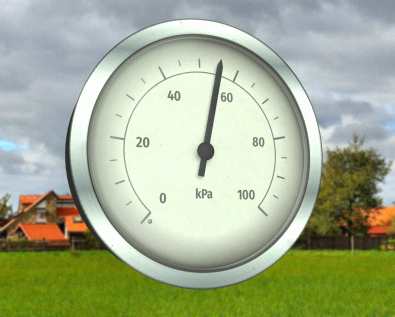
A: 55 kPa
